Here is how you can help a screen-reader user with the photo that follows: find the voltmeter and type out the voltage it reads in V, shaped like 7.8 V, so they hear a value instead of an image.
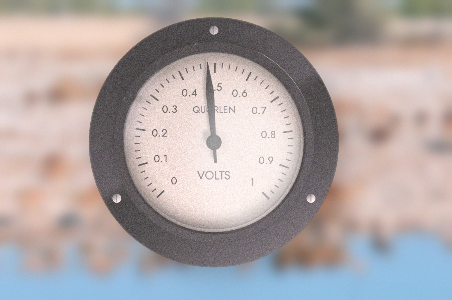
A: 0.48 V
